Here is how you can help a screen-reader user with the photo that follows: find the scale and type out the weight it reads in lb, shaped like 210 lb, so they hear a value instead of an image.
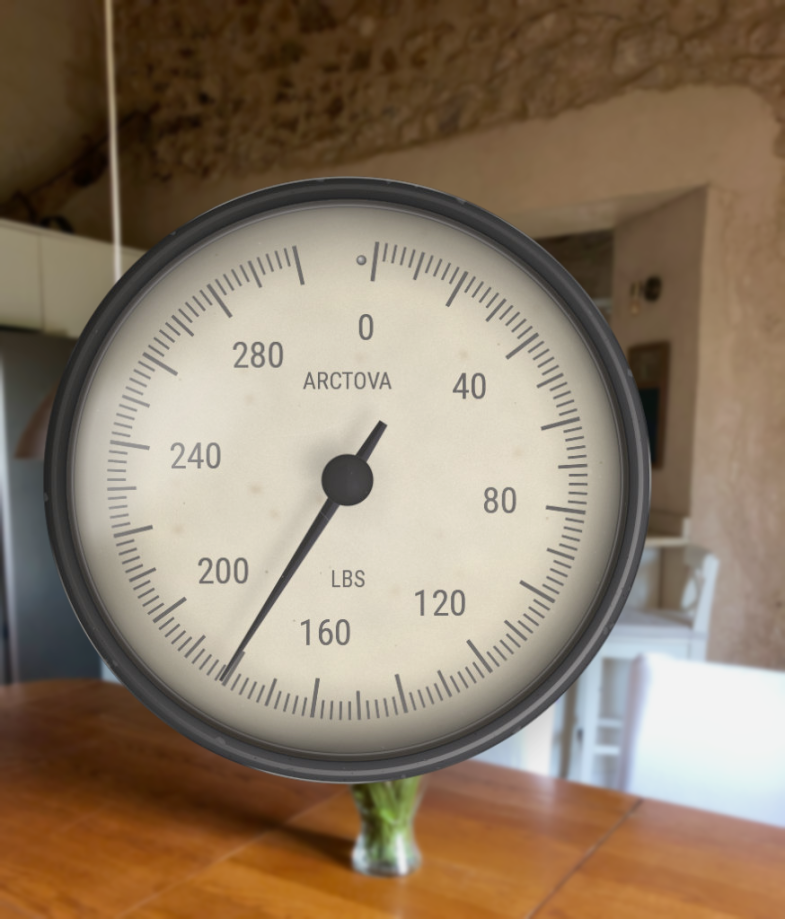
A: 181 lb
